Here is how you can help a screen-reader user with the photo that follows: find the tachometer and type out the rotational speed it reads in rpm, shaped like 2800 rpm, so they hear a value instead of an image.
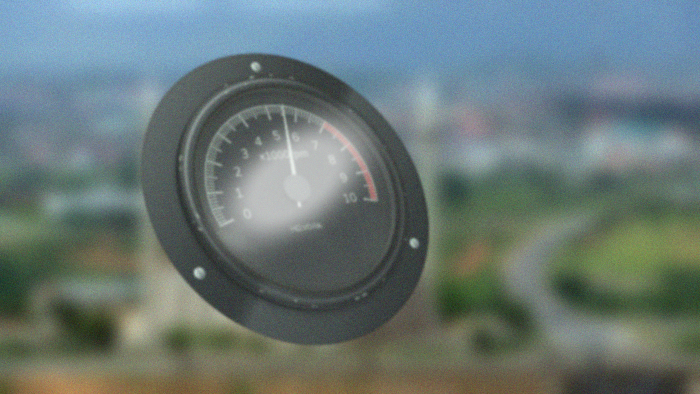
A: 5500 rpm
